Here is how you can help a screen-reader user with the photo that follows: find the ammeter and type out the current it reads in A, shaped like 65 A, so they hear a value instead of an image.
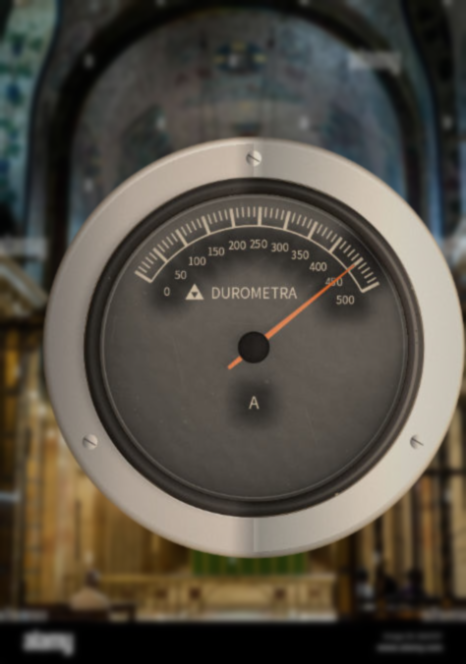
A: 450 A
